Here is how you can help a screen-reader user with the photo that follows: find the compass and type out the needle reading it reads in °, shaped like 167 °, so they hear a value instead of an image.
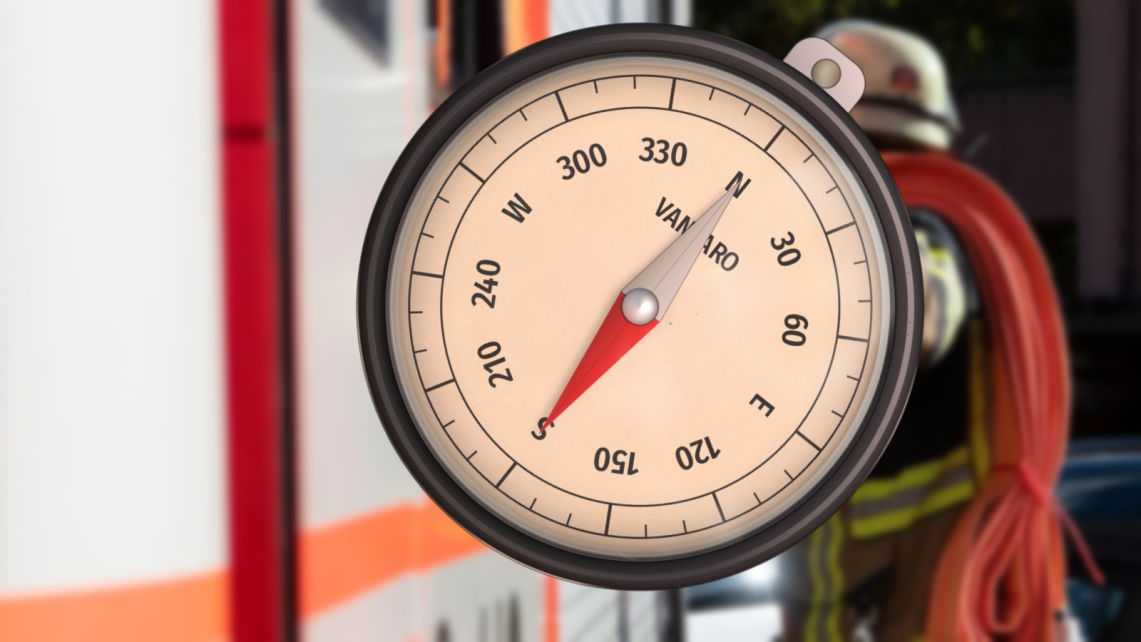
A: 180 °
